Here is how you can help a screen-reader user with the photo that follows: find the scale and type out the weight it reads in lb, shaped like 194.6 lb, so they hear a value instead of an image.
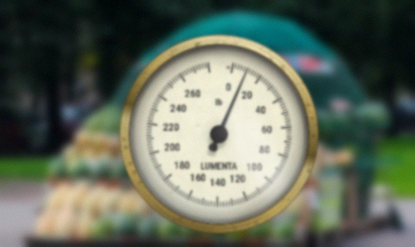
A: 10 lb
